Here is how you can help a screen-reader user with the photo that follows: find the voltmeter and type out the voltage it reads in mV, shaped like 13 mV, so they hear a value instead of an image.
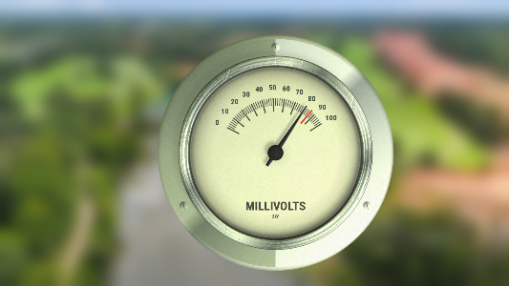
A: 80 mV
